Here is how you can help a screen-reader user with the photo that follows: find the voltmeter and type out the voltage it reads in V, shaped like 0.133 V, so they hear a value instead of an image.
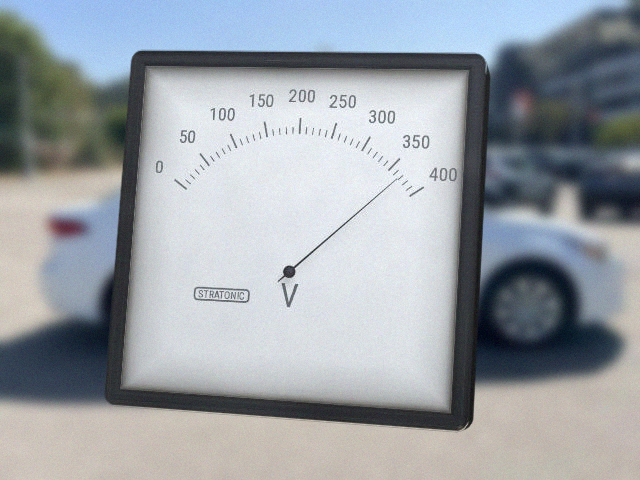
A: 370 V
